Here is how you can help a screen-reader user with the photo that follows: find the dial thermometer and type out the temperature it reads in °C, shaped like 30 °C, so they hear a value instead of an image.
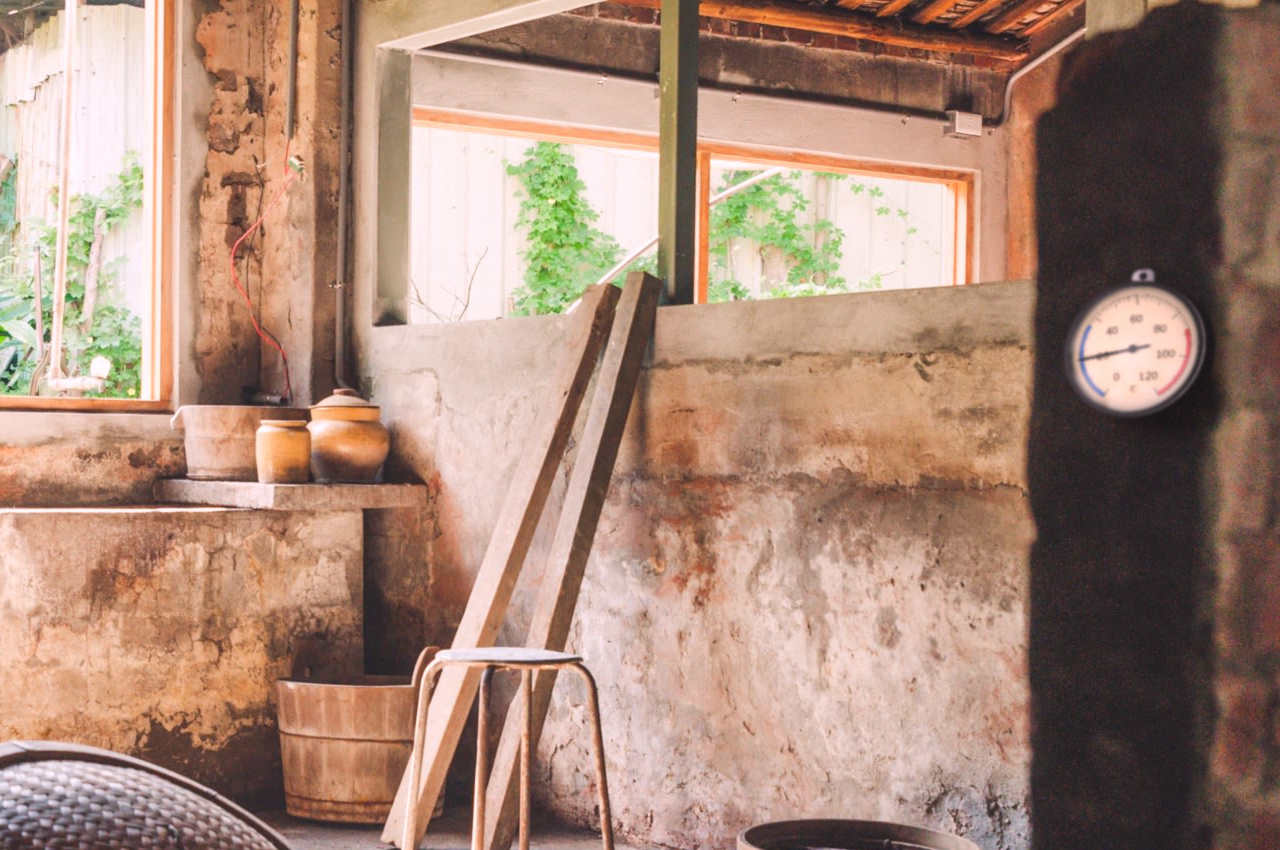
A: 20 °C
